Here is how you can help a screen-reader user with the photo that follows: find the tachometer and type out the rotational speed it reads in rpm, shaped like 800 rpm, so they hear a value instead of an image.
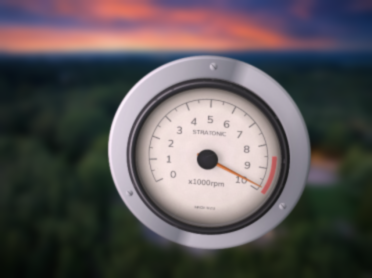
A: 9750 rpm
